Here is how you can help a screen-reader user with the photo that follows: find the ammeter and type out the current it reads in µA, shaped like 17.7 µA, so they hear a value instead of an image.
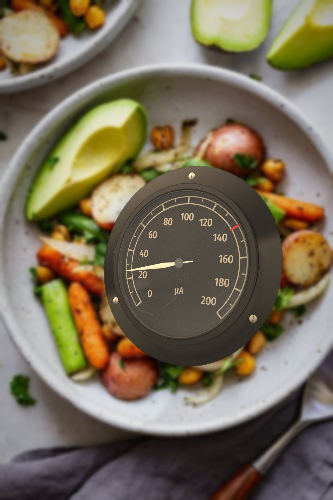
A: 25 µA
